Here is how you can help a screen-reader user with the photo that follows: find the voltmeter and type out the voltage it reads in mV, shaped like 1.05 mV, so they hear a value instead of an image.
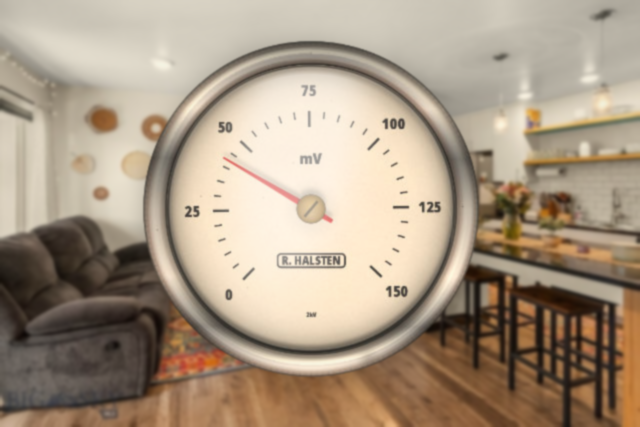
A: 42.5 mV
